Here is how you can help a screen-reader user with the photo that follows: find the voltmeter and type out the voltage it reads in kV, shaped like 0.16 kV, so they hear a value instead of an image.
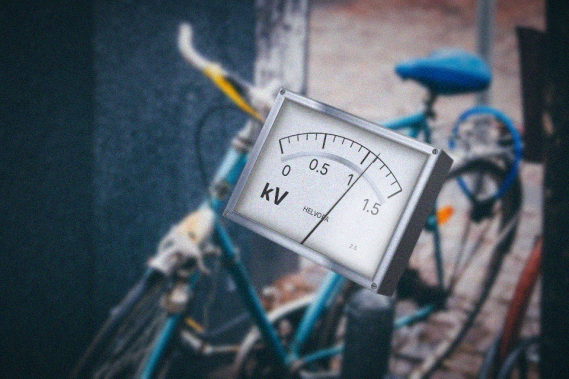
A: 1.1 kV
